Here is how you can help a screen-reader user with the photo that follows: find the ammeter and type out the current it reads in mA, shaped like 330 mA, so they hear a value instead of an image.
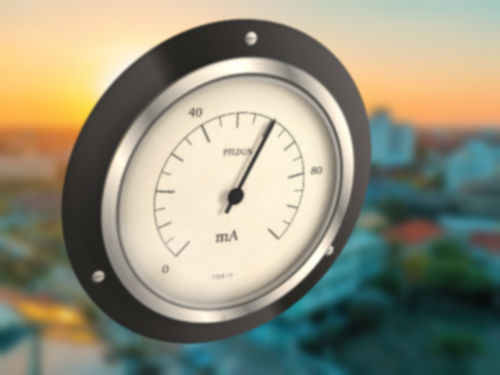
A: 60 mA
